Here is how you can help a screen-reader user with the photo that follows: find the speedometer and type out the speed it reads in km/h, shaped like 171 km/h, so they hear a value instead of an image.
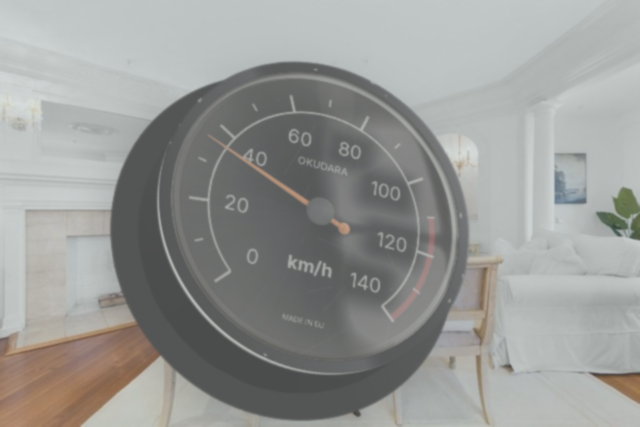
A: 35 km/h
